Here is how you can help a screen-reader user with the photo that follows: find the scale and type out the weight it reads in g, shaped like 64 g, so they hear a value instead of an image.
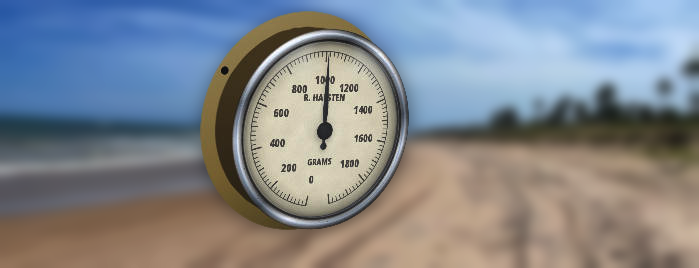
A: 1000 g
